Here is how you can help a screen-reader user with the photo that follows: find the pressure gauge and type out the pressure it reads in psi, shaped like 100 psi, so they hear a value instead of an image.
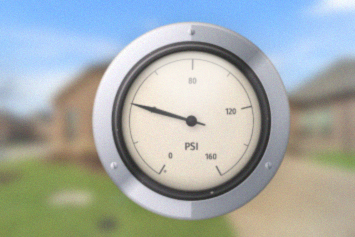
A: 40 psi
